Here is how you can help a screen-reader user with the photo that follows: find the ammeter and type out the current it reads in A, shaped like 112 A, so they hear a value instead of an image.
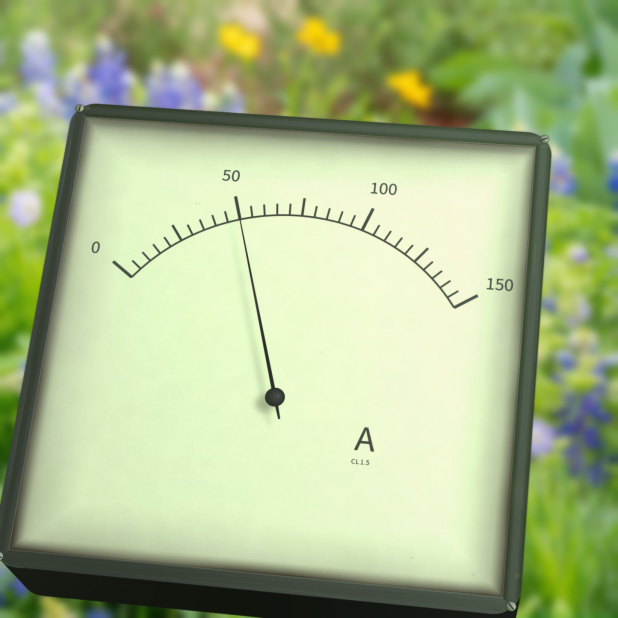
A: 50 A
